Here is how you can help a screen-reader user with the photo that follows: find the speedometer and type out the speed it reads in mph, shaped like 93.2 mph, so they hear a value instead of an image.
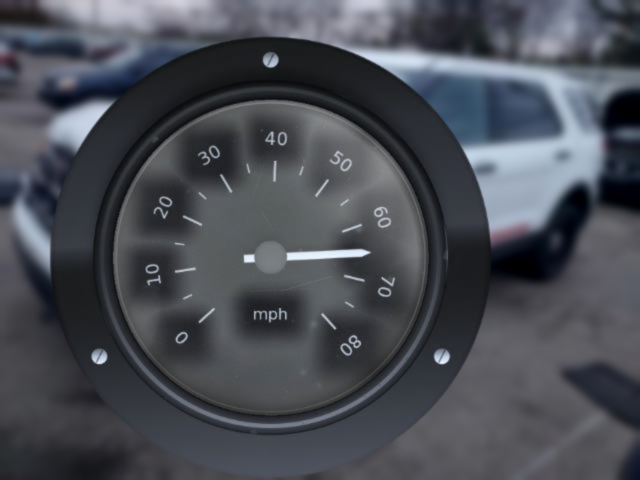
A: 65 mph
